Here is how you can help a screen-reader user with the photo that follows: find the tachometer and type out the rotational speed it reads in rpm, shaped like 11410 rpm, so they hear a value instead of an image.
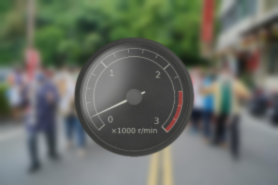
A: 200 rpm
